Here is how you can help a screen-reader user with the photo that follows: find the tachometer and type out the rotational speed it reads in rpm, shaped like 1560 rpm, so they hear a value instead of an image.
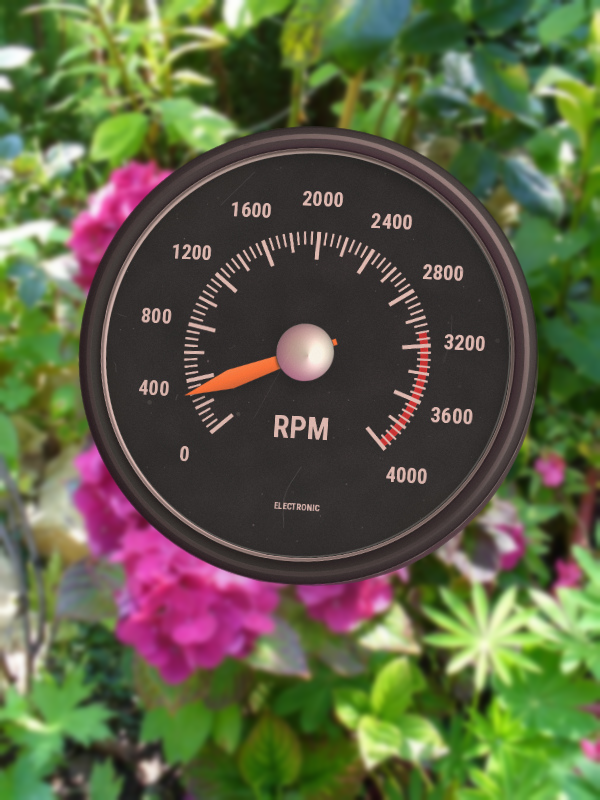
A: 300 rpm
